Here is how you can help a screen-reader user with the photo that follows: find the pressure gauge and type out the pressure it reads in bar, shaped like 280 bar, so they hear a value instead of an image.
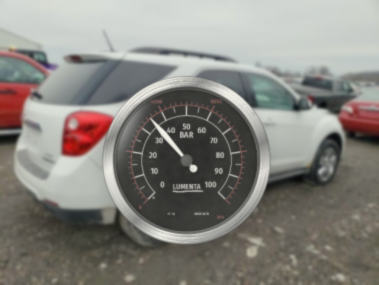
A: 35 bar
